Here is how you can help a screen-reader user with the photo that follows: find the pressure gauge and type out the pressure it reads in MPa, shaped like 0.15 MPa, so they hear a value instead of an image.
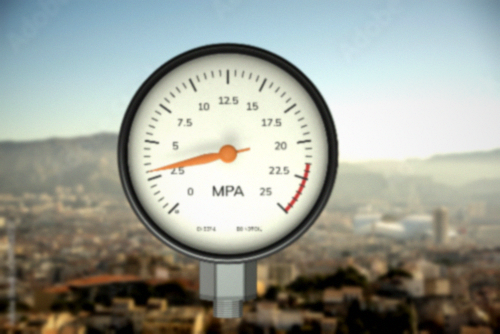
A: 3 MPa
